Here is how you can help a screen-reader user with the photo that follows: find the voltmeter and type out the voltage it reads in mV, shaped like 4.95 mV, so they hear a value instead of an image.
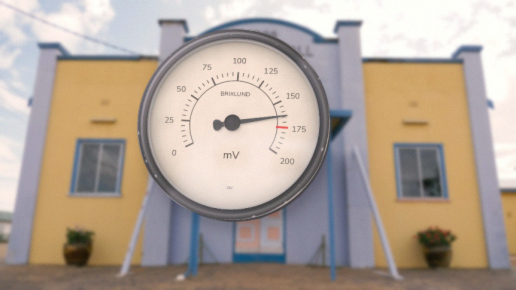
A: 165 mV
